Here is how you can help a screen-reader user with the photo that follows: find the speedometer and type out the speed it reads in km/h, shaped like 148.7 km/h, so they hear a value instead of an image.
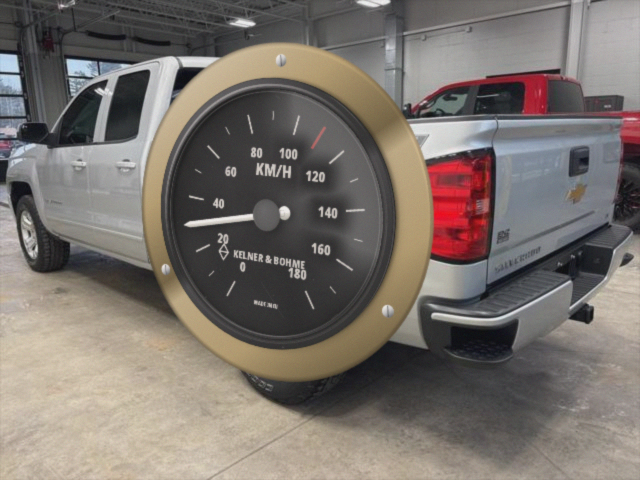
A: 30 km/h
